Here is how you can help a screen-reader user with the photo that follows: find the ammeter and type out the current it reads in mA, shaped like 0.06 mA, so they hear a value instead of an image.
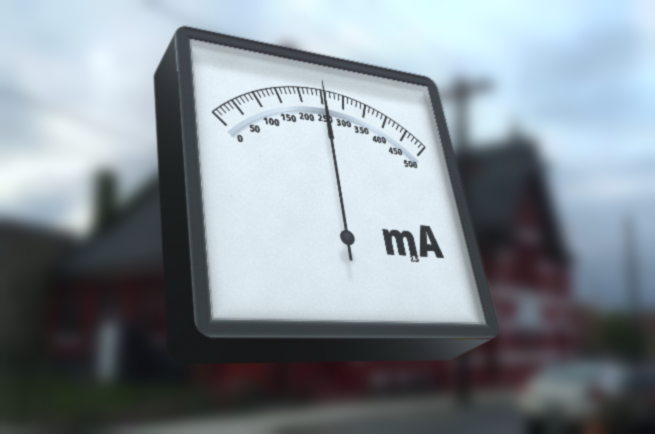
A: 250 mA
